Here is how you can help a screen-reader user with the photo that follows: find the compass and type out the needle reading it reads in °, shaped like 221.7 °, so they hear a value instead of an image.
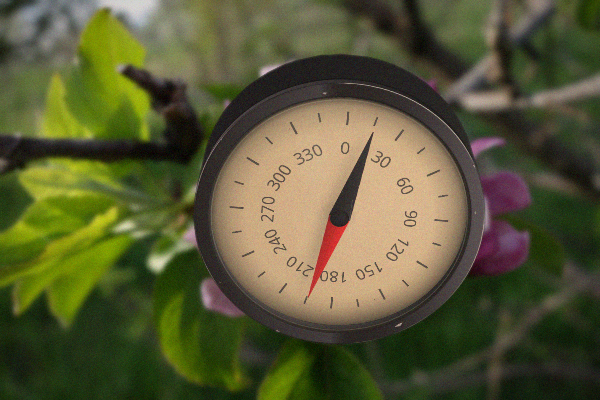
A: 195 °
